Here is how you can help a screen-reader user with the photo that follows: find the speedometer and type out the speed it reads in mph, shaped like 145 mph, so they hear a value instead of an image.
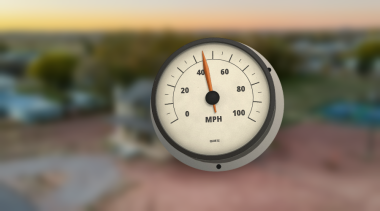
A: 45 mph
